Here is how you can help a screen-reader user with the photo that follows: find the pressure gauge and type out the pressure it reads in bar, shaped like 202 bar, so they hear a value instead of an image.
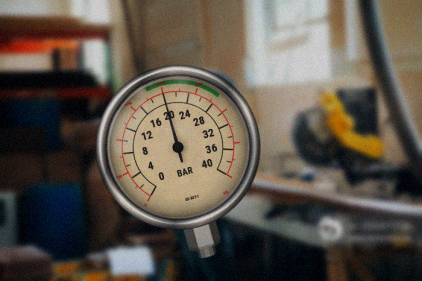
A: 20 bar
